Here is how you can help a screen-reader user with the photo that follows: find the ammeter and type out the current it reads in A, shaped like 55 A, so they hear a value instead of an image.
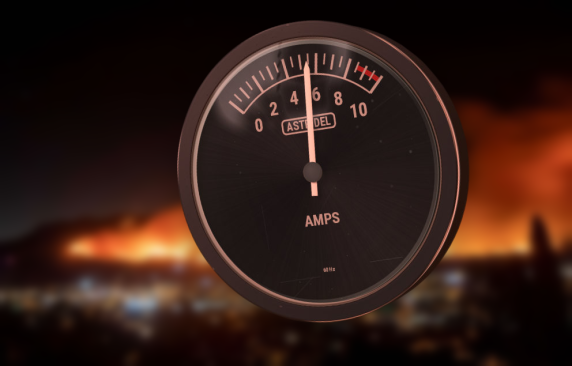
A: 5.5 A
